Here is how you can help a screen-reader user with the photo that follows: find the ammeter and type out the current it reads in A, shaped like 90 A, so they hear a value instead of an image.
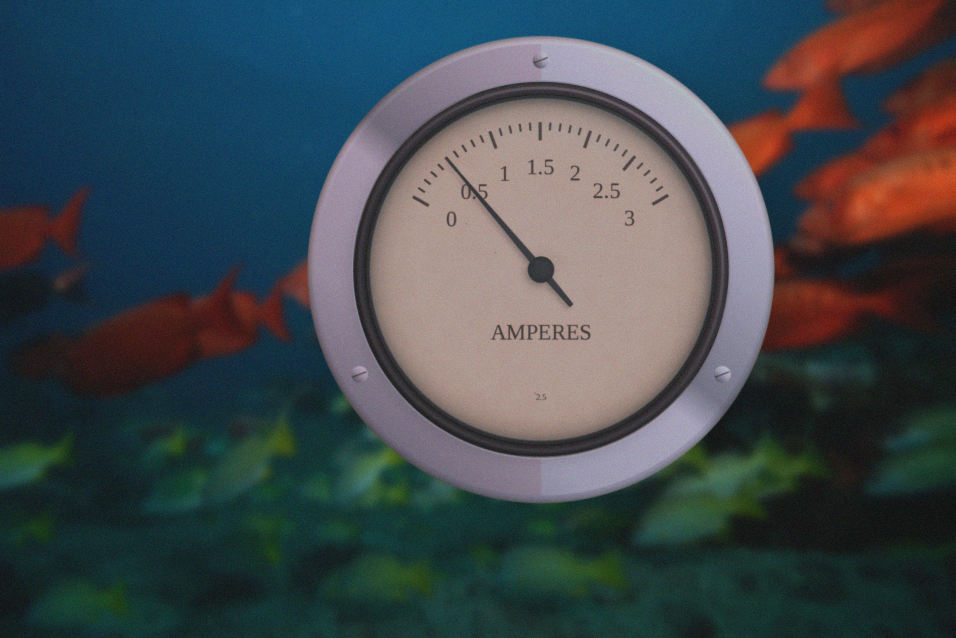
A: 0.5 A
